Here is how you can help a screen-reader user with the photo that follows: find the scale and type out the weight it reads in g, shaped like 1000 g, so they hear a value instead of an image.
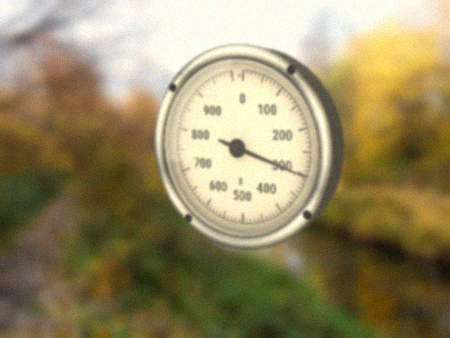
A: 300 g
